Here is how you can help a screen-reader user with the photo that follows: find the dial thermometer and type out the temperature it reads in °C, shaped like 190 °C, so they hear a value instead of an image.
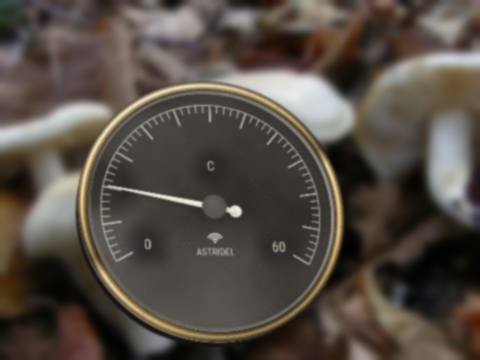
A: 10 °C
